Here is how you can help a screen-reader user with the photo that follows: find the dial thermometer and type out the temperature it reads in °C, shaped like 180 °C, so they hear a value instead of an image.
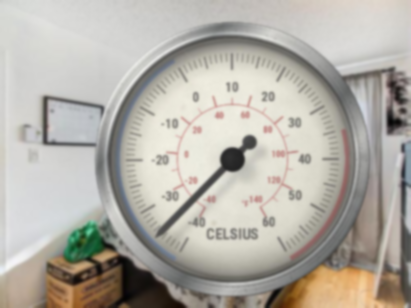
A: -35 °C
